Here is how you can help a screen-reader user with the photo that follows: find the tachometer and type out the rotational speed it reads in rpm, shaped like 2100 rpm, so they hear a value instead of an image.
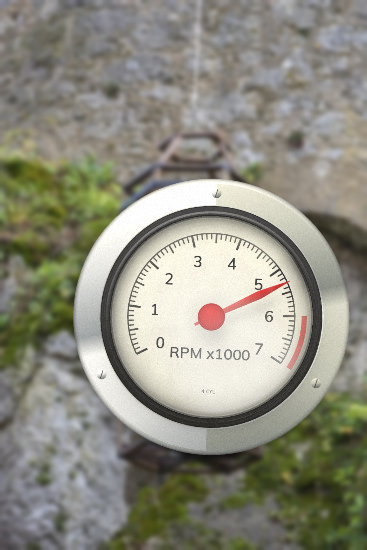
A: 5300 rpm
